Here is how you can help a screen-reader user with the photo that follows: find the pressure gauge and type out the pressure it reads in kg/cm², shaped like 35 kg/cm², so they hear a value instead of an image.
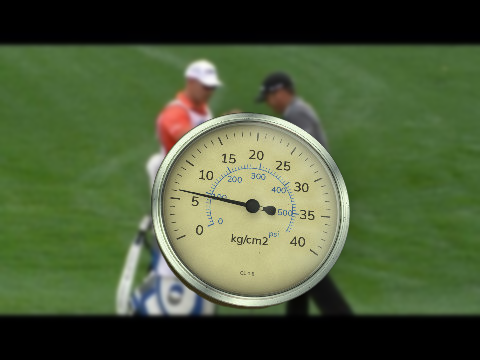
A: 6 kg/cm²
